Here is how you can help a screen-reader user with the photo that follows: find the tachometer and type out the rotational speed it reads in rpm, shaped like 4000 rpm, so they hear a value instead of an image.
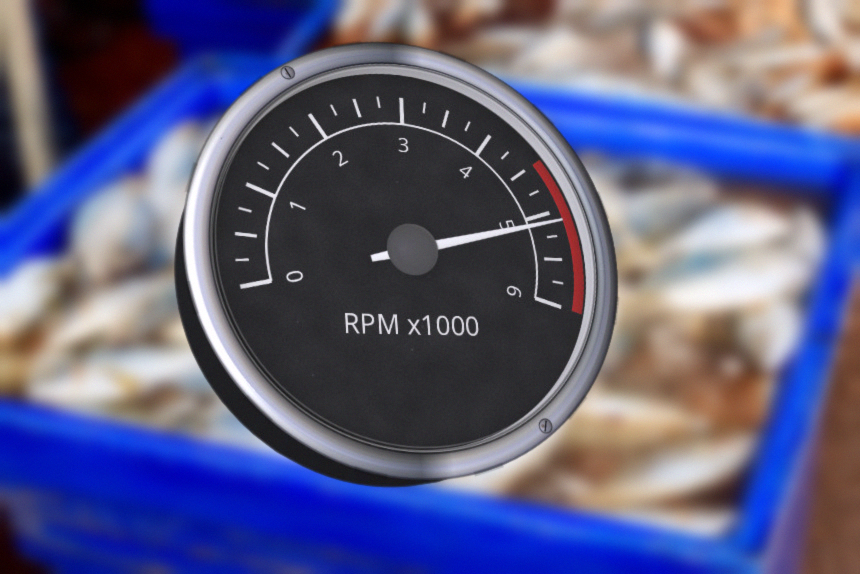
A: 5125 rpm
